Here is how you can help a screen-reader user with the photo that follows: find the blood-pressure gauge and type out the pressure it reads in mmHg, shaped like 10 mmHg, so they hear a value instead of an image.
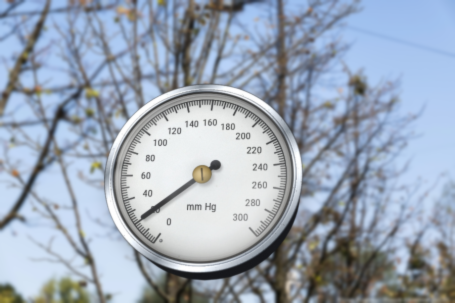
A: 20 mmHg
